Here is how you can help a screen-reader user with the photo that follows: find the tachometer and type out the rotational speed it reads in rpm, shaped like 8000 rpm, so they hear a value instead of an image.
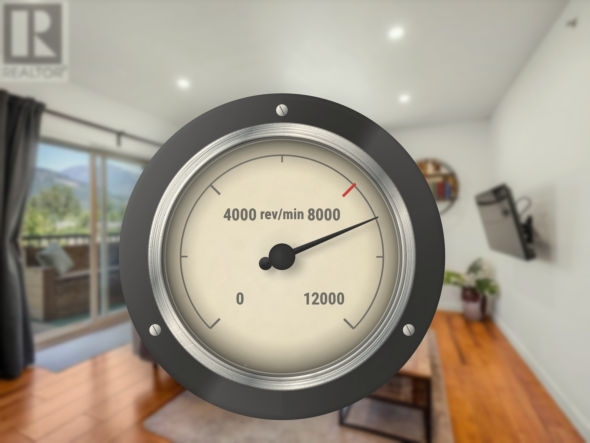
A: 9000 rpm
